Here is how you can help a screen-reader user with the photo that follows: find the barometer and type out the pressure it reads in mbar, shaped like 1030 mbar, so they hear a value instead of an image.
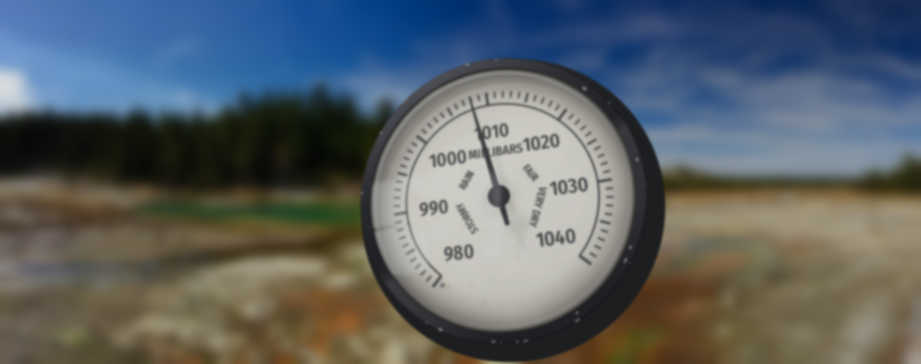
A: 1008 mbar
